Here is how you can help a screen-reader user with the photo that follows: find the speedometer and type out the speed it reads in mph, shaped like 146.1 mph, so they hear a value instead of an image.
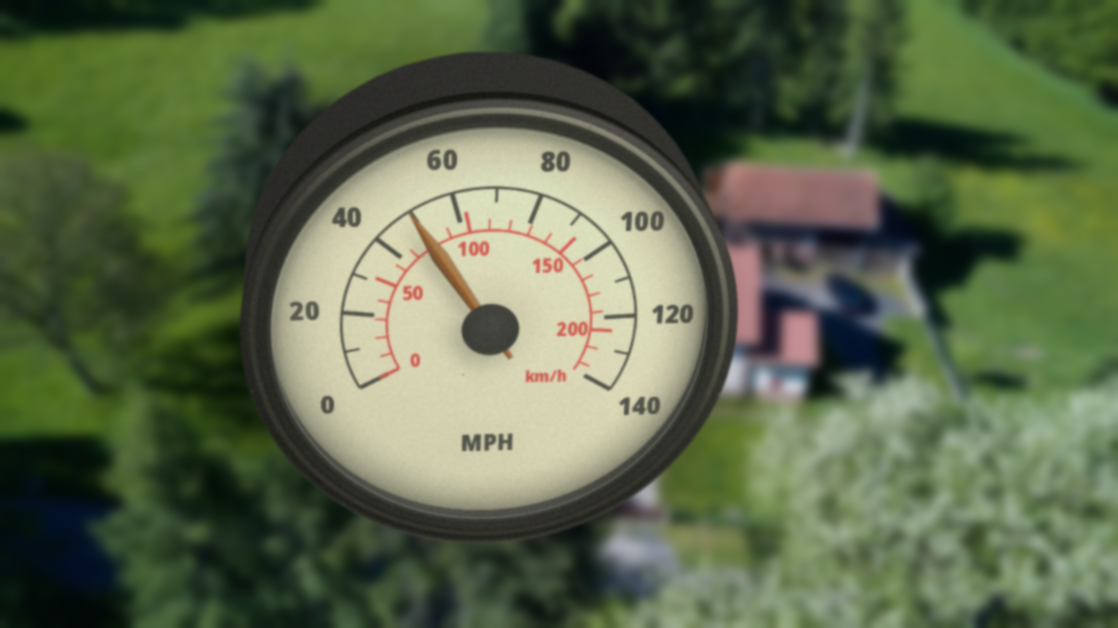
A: 50 mph
